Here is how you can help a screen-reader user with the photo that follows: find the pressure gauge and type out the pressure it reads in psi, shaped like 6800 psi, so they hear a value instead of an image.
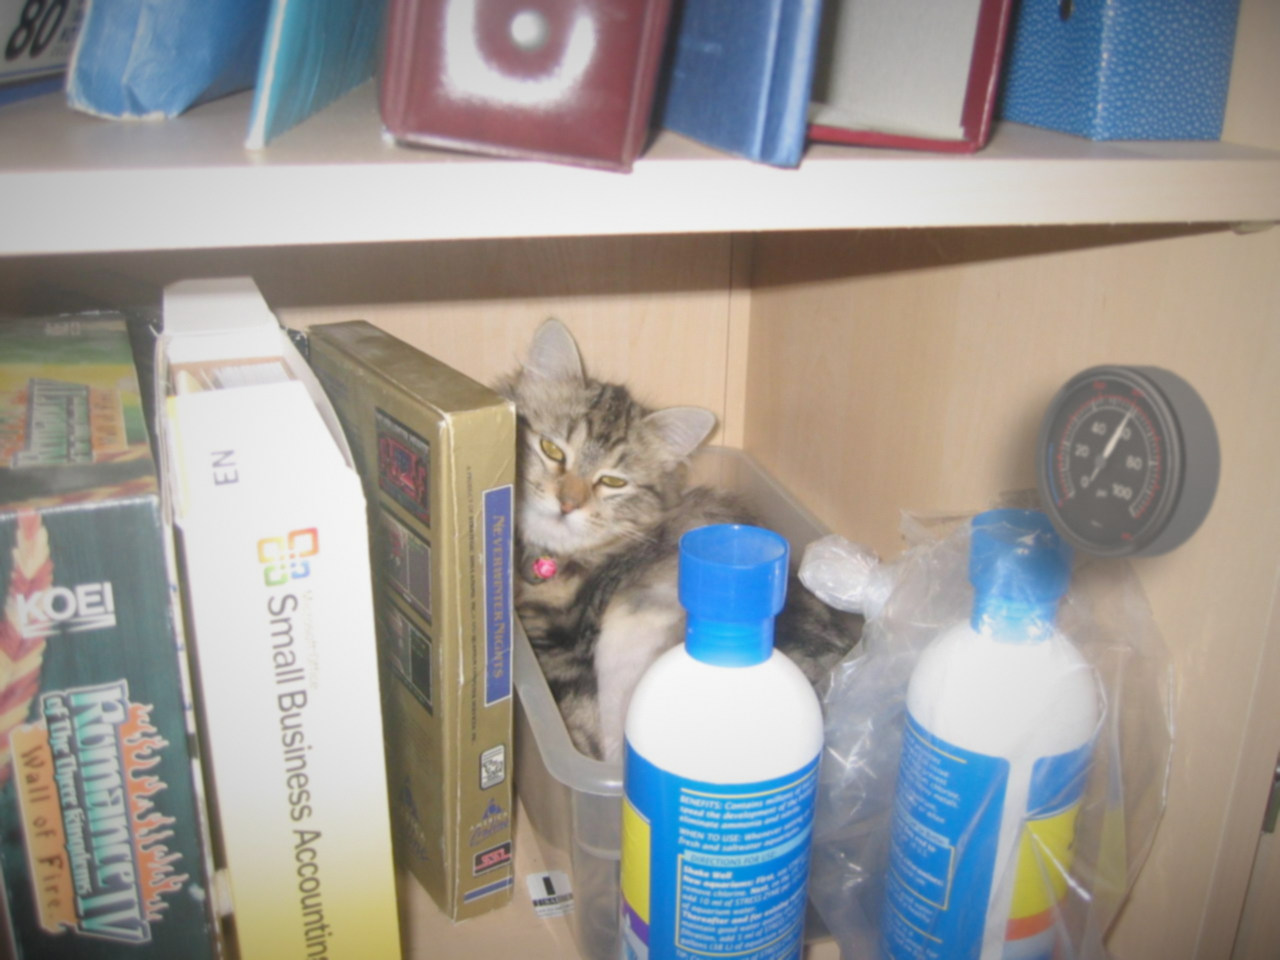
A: 60 psi
